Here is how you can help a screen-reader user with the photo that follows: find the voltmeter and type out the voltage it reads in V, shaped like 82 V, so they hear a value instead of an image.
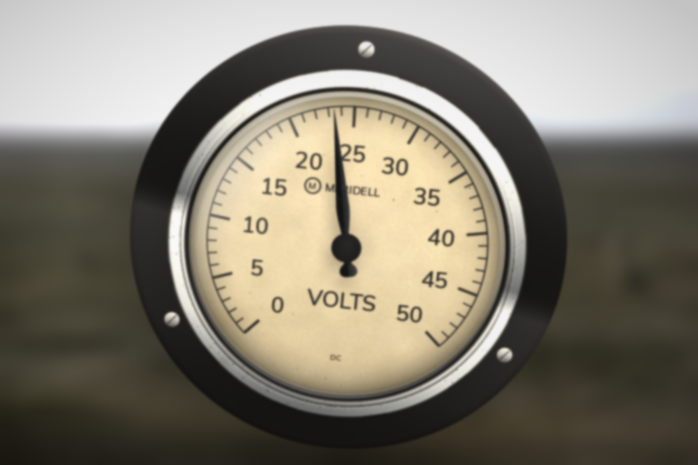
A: 23.5 V
